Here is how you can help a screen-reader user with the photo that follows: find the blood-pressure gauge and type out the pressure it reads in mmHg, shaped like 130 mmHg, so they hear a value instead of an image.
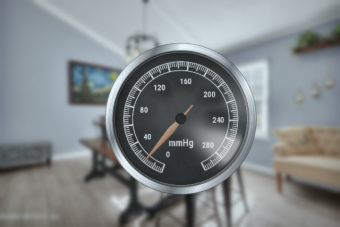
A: 20 mmHg
